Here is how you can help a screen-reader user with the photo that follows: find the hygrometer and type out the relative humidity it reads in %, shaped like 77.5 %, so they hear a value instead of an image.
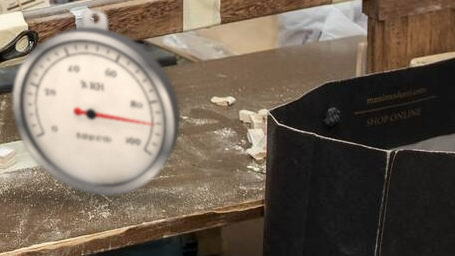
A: 88 %
